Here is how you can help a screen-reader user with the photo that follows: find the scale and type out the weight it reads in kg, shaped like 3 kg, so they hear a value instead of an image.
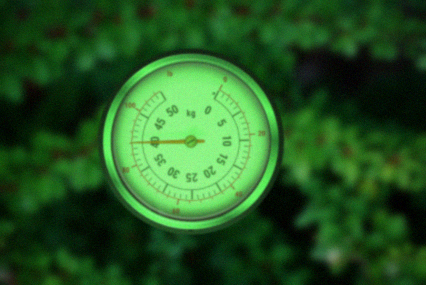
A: 40 kg
